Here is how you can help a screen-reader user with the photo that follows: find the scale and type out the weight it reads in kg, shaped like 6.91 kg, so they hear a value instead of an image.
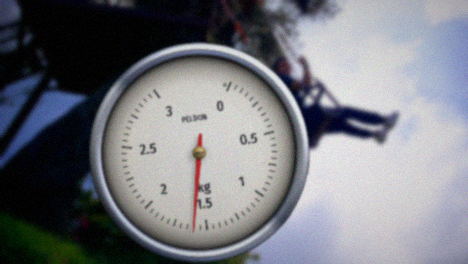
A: 1.6 kg
